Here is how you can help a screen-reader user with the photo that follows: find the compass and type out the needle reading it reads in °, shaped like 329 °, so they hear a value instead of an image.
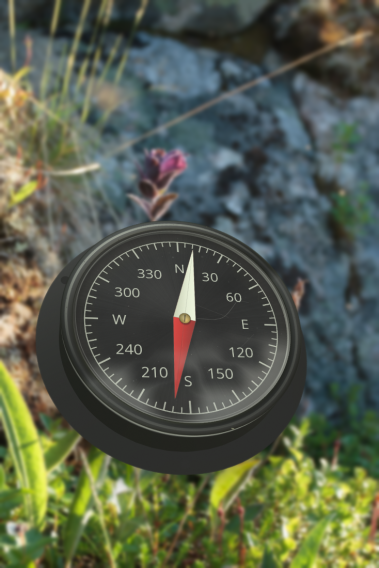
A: 190 °
